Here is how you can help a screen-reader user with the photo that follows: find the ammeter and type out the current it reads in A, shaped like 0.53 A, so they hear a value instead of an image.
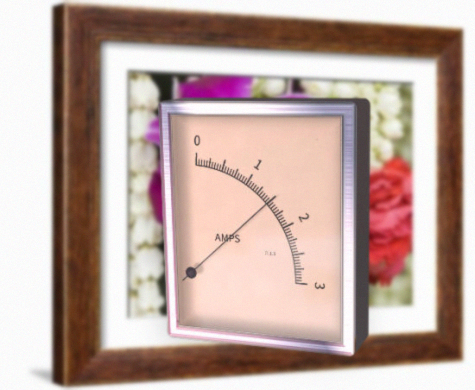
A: 1.5 A
